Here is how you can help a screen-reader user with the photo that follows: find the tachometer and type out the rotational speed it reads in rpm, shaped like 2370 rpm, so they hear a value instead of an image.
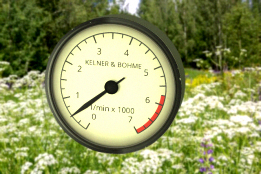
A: 500 rpm
